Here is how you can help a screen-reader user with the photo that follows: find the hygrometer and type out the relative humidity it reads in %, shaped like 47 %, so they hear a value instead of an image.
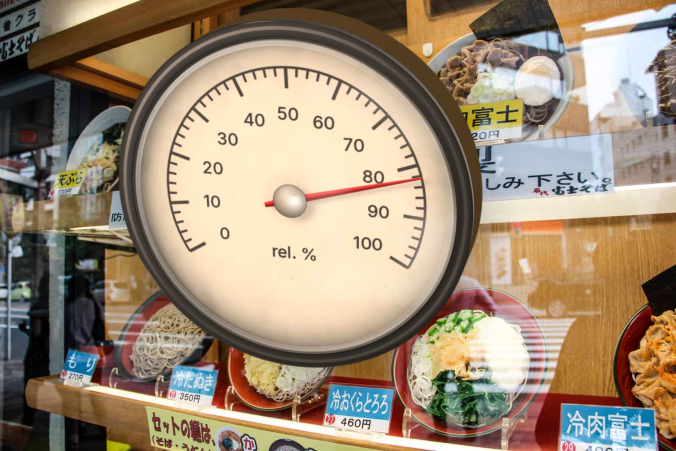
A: 82 %
